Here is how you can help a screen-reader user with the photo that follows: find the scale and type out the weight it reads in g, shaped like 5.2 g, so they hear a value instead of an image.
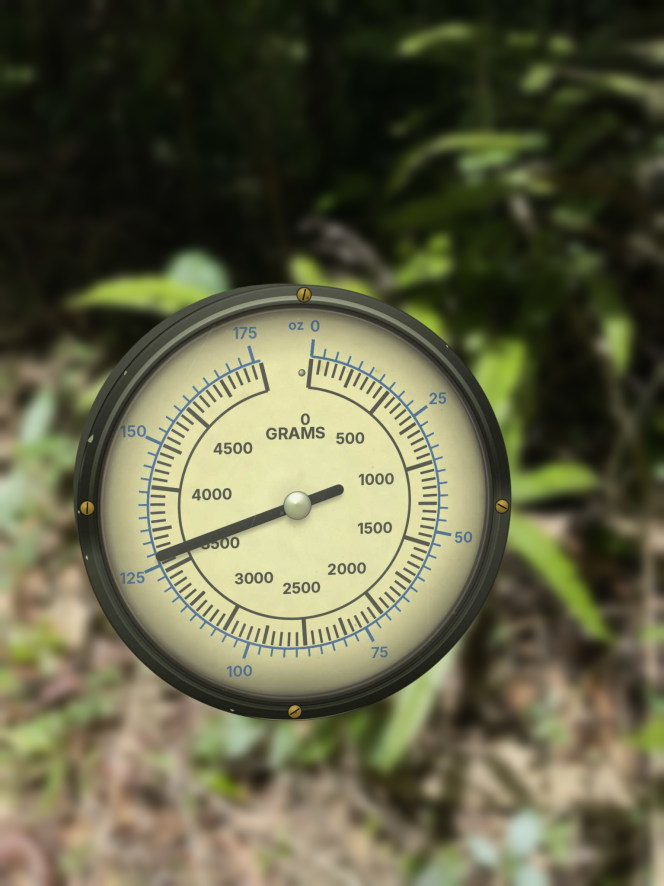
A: 3600 g
